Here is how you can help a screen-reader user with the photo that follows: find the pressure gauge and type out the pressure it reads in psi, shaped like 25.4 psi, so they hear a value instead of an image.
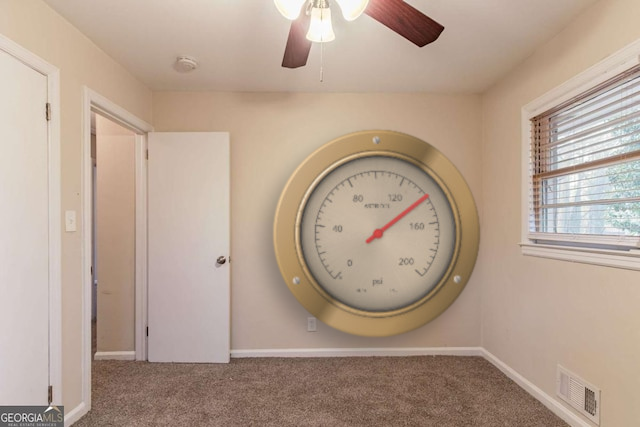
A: 140 psi
